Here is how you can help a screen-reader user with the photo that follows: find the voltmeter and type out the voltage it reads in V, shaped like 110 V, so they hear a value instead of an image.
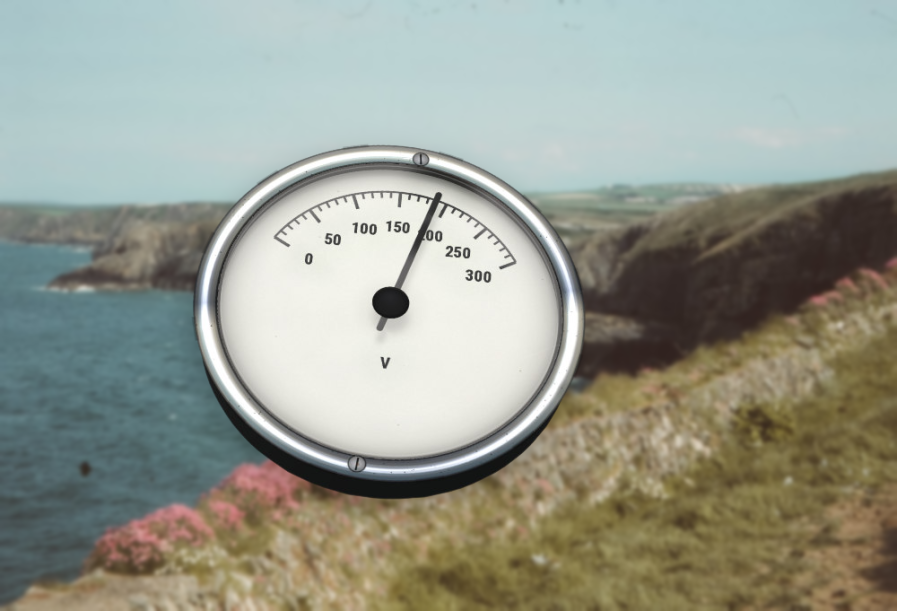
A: 190 V
